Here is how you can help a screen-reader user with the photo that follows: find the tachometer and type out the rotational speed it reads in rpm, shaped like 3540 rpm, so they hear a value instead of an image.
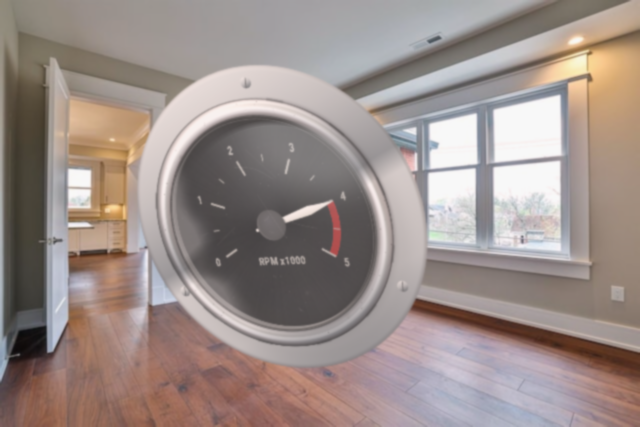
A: 4000 rpm
